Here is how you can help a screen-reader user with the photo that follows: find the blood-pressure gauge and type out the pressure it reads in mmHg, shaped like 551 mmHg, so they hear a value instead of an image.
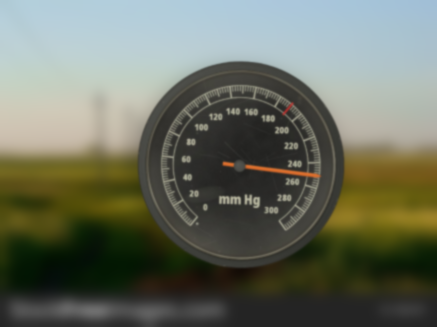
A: 250 mmHg
